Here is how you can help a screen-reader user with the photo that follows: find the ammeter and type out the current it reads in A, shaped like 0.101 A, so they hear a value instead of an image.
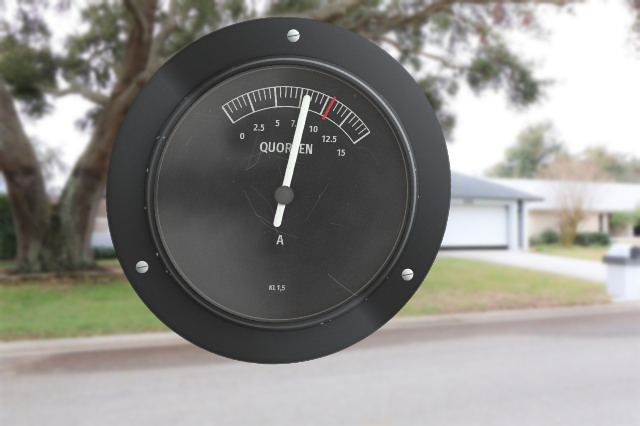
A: 8 A
